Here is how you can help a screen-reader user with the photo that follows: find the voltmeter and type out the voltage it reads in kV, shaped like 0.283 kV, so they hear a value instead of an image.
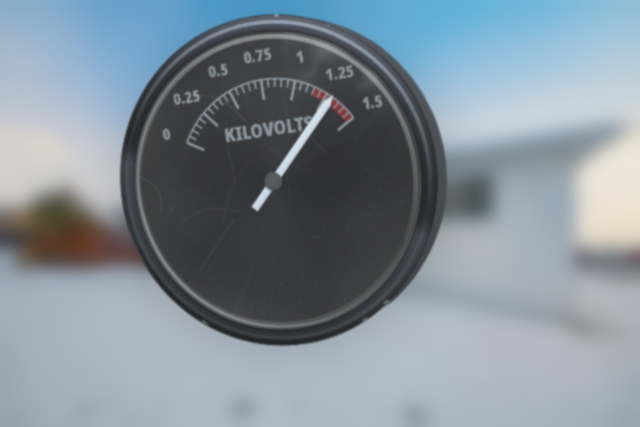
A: 1.3 kV
